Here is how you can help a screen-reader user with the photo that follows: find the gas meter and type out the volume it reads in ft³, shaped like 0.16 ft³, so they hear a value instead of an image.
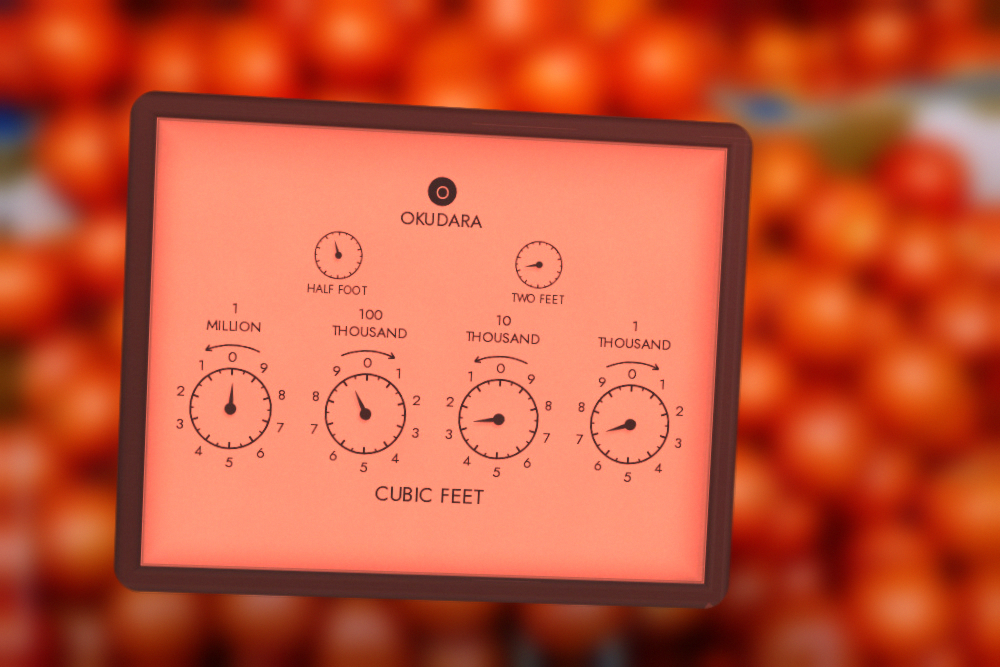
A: 992700 ft³
